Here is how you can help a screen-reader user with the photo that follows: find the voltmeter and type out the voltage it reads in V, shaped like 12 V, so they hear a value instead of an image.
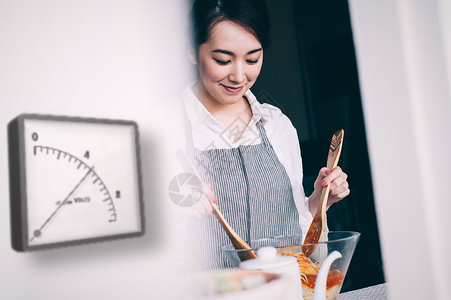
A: 5 V
